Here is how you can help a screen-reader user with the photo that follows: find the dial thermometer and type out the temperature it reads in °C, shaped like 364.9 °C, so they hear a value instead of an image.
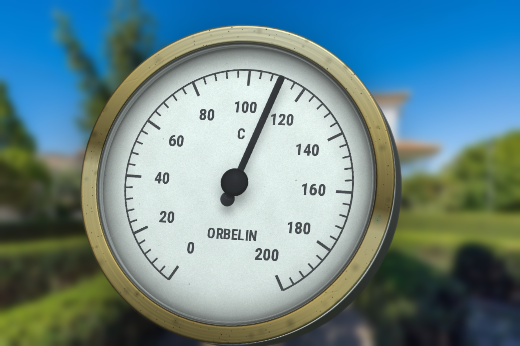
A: 112 °C
